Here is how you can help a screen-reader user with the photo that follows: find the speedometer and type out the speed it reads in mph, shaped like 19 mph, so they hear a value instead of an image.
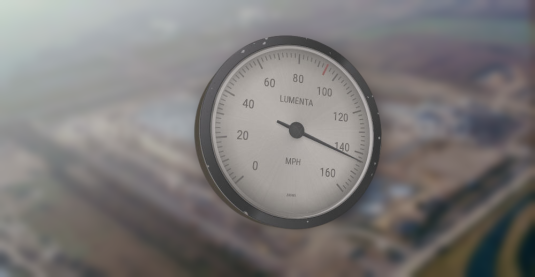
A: 144 mph
